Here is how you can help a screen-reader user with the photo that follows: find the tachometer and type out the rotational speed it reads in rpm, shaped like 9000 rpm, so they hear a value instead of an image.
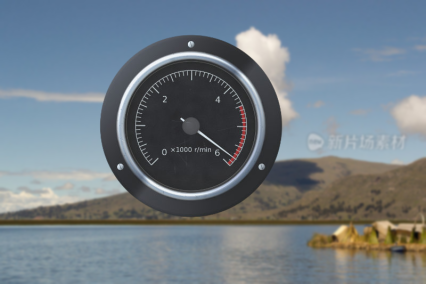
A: 5800 rpm
